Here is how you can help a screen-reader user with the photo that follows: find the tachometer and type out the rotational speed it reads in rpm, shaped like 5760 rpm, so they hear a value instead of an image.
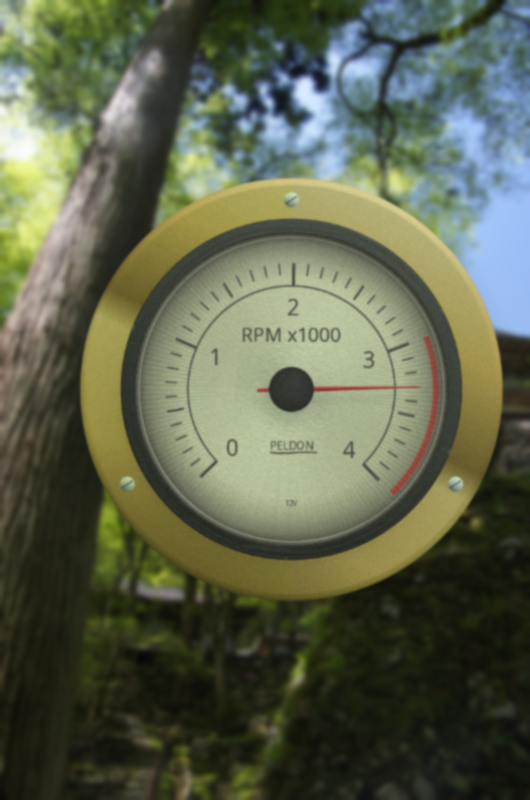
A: 3300 rpm
